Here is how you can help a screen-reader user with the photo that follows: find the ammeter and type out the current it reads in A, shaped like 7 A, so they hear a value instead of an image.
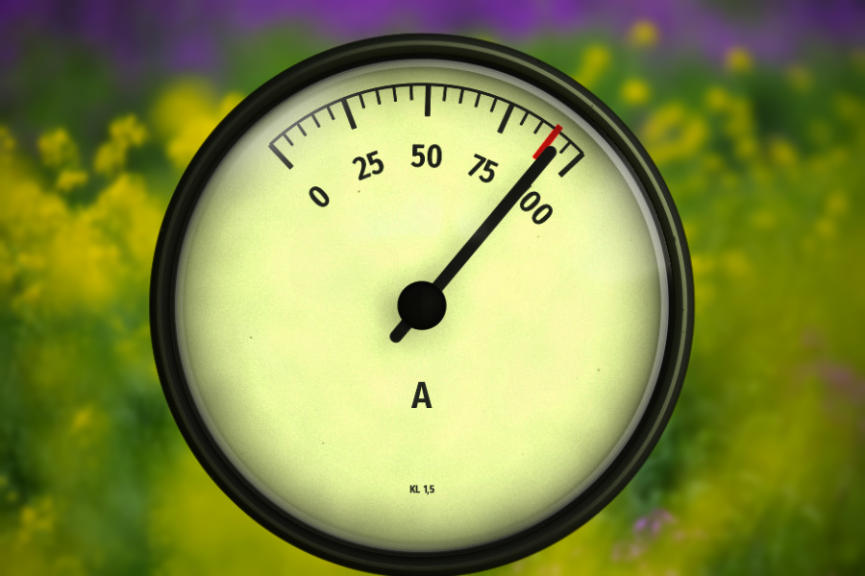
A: 92.5 A
